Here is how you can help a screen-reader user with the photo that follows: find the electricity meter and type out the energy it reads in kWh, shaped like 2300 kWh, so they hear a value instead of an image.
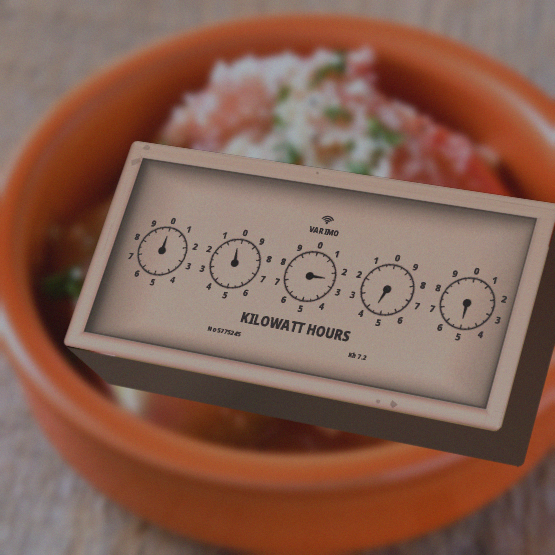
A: 245 kWh
